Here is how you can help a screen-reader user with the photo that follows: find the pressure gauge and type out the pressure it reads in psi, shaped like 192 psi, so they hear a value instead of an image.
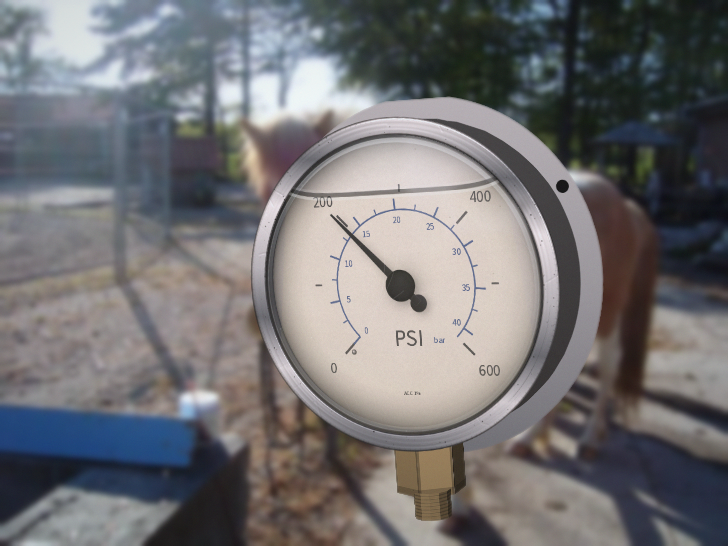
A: 200 psi
